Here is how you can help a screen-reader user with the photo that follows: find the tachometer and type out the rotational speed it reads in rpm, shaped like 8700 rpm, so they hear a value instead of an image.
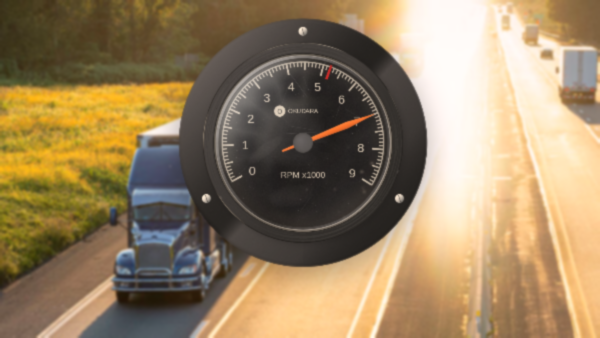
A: 7000 rpm
